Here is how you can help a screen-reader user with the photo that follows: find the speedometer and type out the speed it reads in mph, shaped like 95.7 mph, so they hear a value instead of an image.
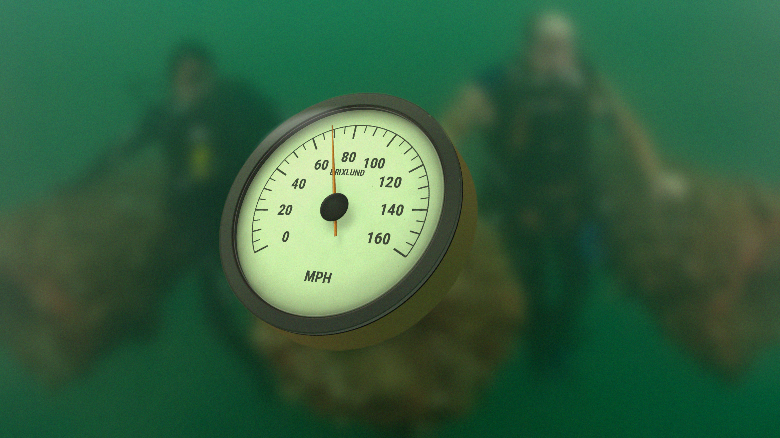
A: 70 mph
